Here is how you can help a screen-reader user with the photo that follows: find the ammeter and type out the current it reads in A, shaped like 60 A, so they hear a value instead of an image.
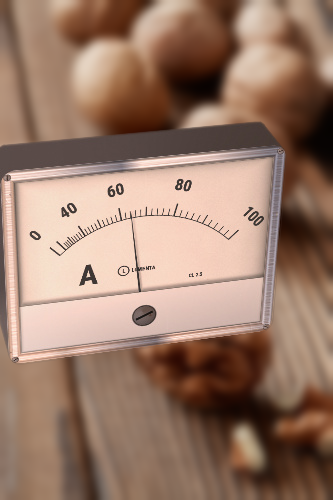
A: 64 A
